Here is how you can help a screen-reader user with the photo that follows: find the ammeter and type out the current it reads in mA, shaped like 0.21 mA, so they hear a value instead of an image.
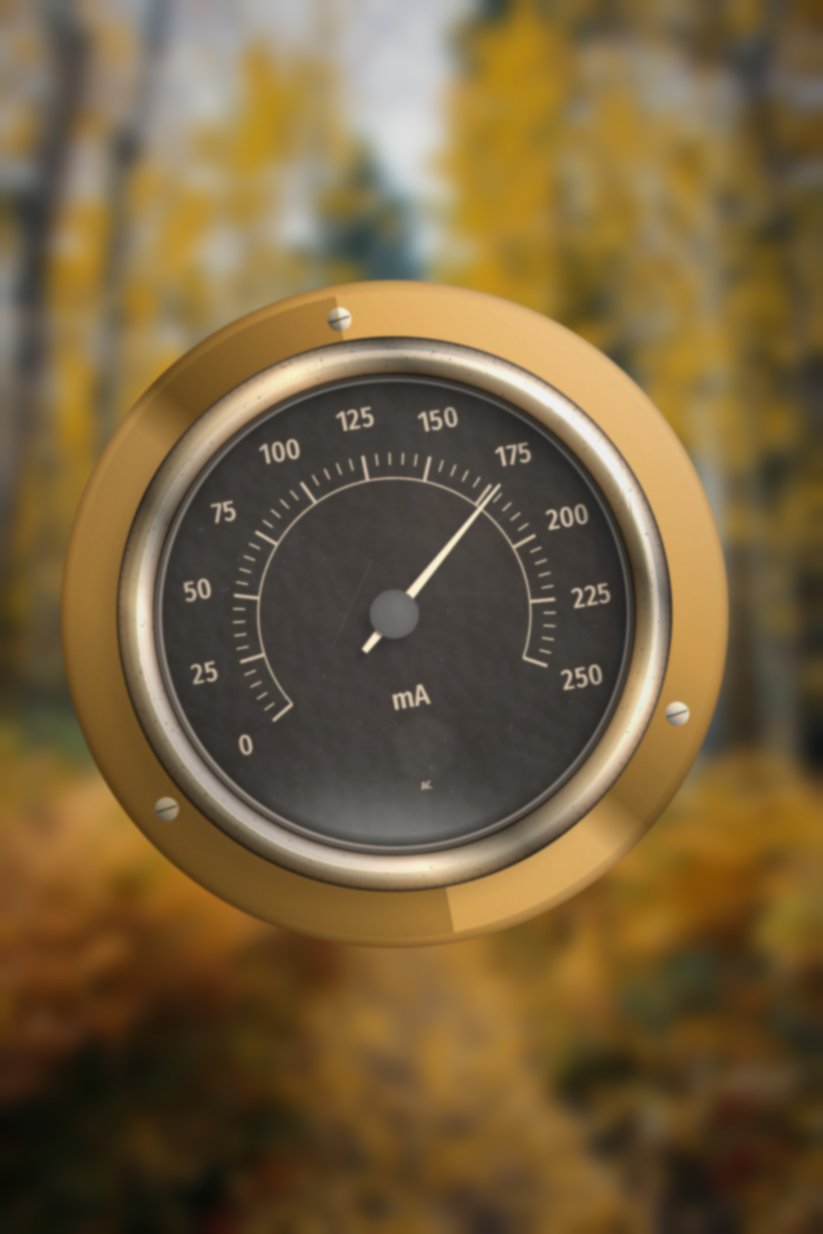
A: 177.5 mA
